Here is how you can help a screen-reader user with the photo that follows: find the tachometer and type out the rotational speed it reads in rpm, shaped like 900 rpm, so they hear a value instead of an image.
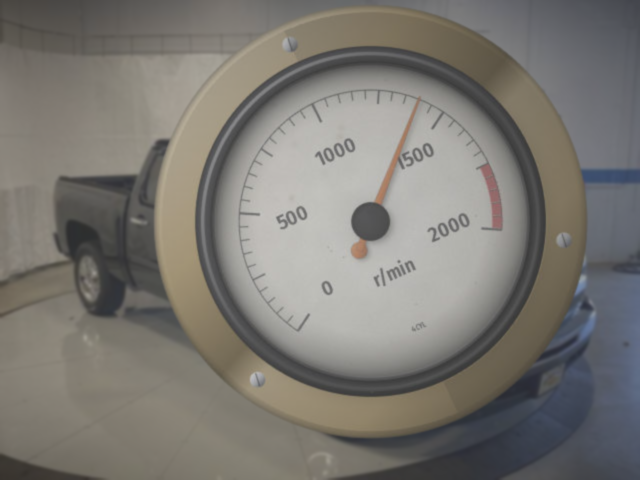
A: 1400 rpm
